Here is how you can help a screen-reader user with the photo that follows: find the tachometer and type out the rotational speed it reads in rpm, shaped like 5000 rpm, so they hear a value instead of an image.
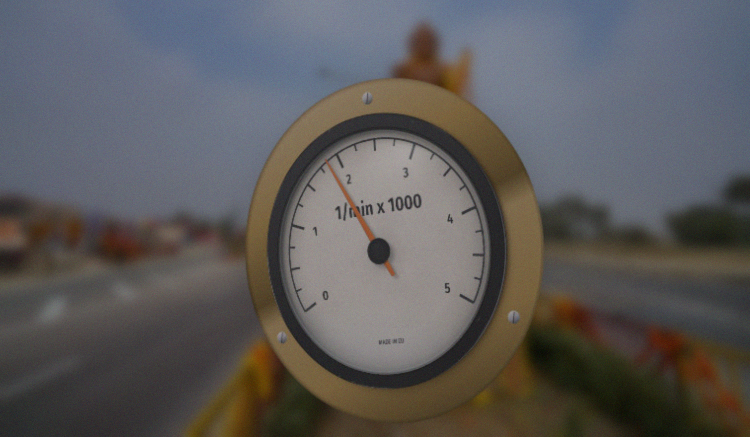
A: 1875 rpm
